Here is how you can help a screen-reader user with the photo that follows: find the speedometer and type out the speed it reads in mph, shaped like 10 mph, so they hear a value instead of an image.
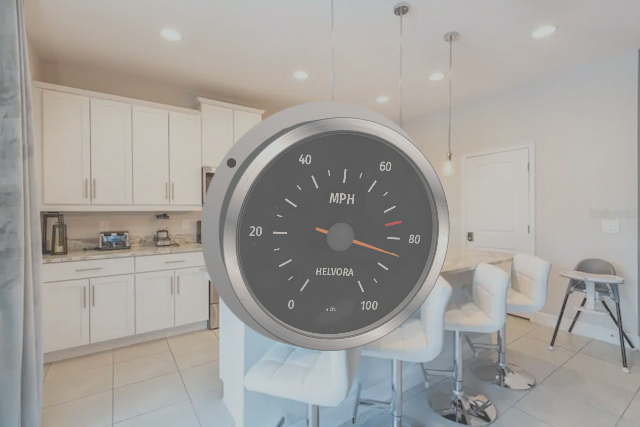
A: 85 mph
